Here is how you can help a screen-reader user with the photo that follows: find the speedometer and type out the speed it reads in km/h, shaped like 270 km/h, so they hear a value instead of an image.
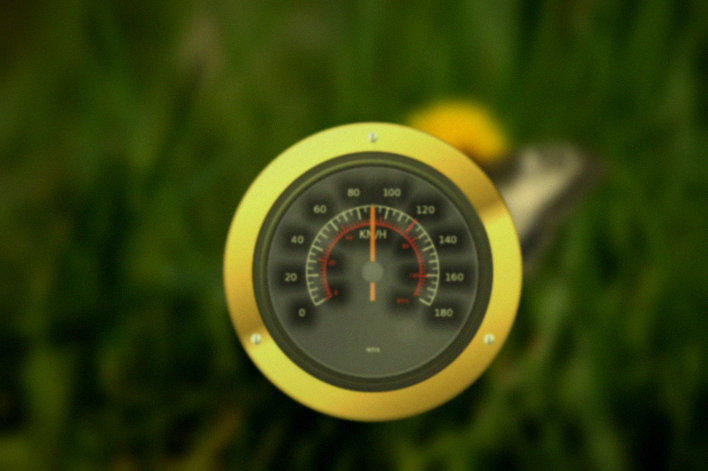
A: 90 km/h
